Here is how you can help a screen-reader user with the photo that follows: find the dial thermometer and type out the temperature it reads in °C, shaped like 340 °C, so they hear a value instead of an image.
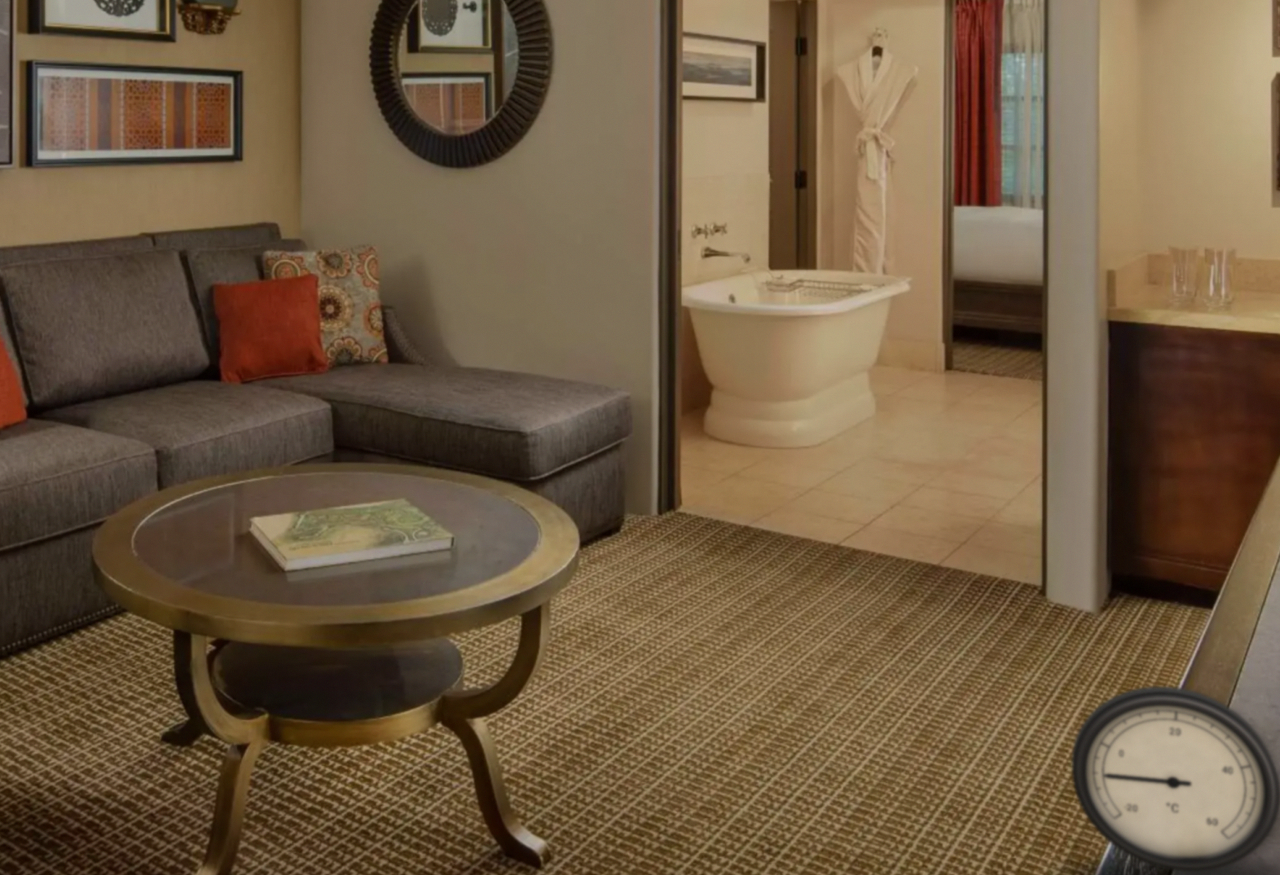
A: -8 °C
